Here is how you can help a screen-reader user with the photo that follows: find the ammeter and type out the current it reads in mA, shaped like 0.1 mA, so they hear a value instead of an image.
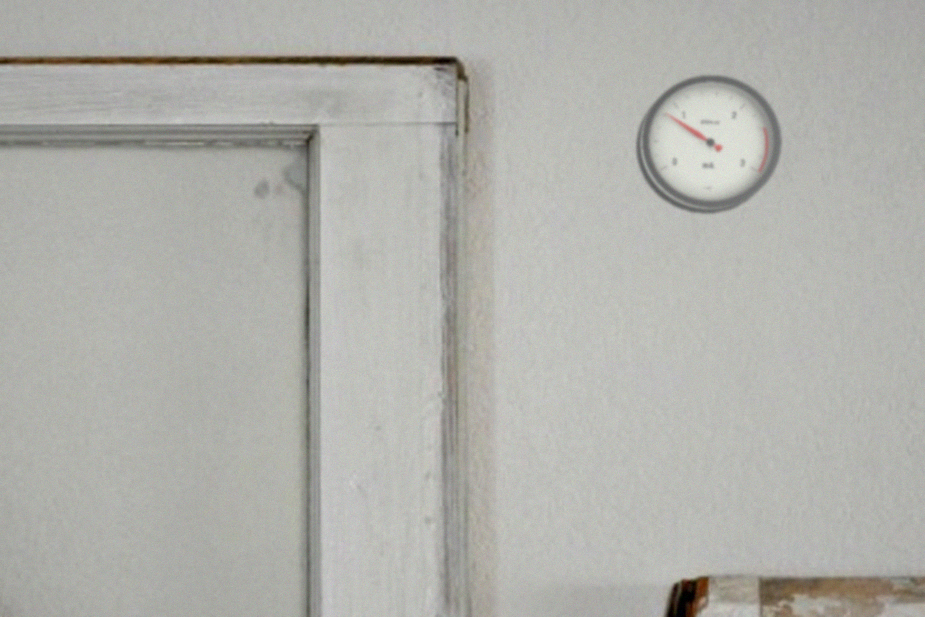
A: 0.8 mA
